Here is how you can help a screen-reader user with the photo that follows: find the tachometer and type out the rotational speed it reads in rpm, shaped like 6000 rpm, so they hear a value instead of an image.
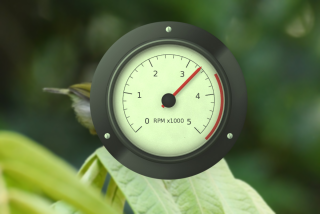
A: 3300 rpm
